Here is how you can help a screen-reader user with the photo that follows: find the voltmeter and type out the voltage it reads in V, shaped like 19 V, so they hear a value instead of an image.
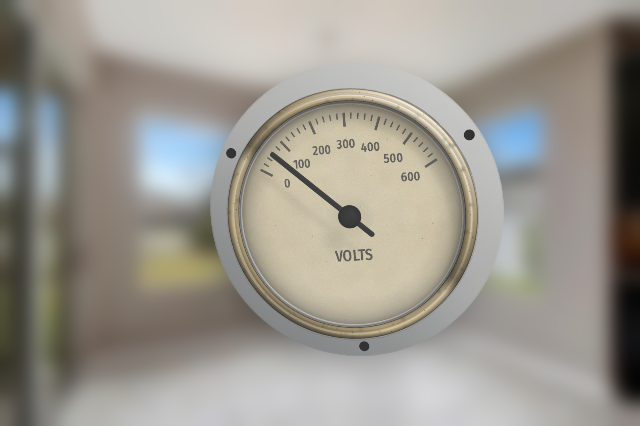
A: 60 V
